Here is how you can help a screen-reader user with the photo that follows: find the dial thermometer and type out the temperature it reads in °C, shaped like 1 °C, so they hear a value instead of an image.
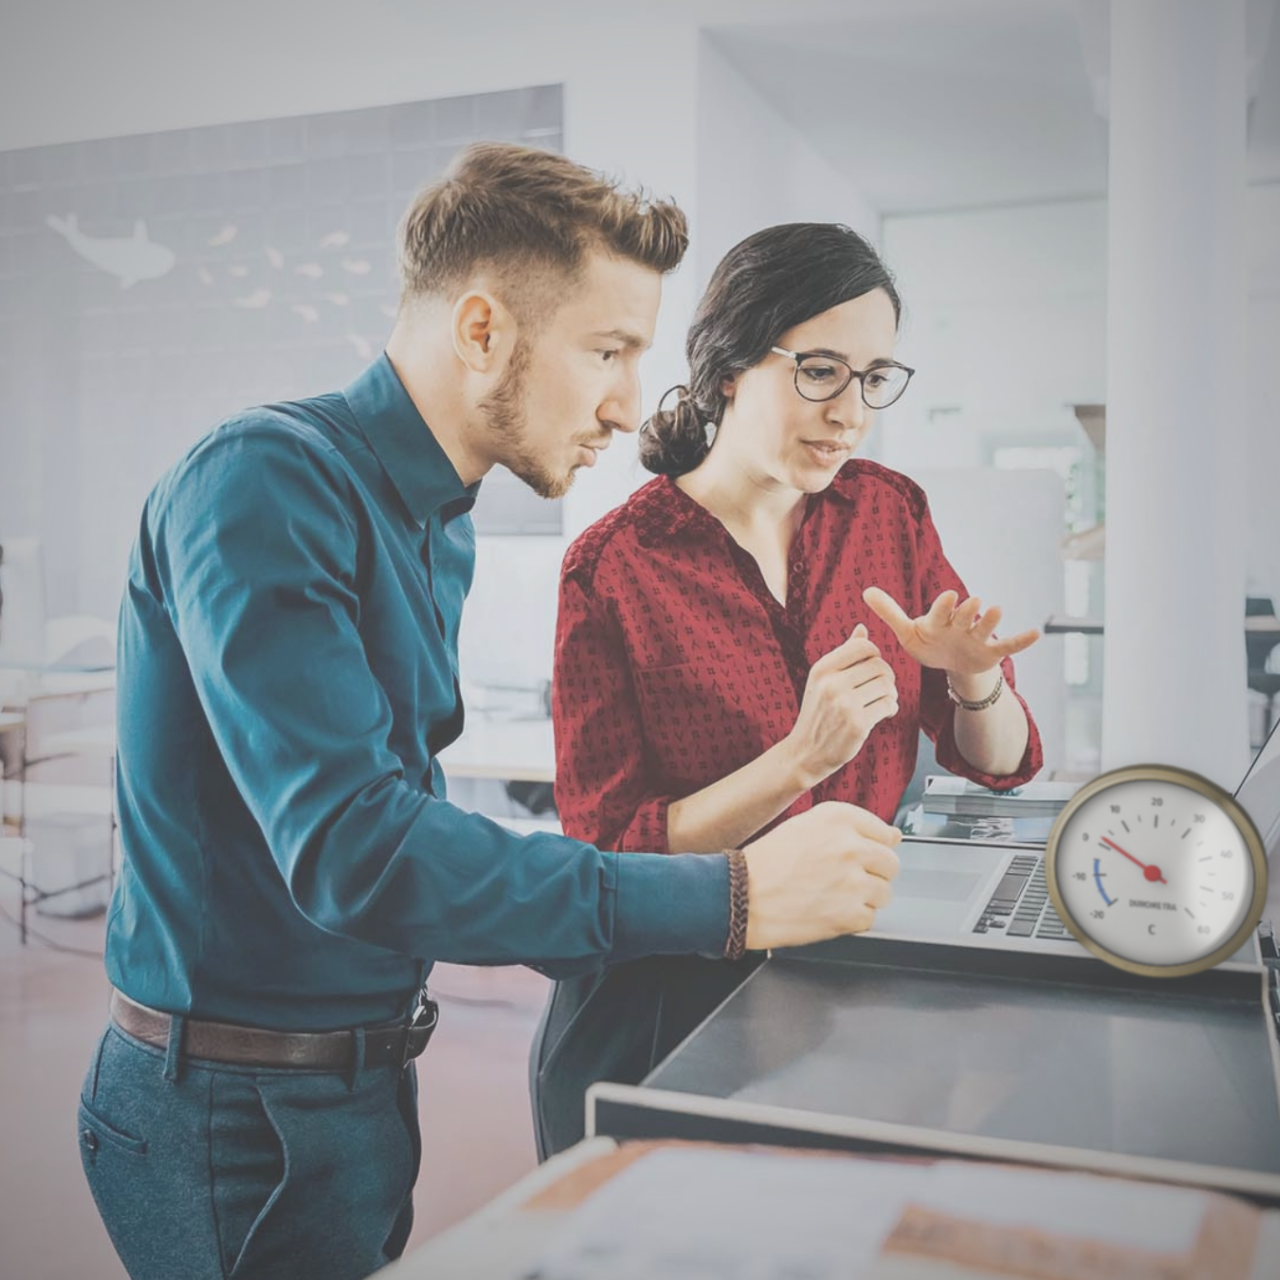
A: 2.5 °C
